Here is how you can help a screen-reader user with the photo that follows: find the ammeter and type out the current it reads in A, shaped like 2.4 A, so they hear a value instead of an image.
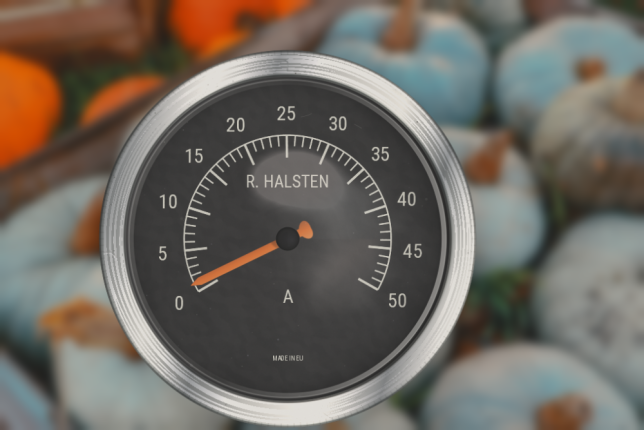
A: 1 A
